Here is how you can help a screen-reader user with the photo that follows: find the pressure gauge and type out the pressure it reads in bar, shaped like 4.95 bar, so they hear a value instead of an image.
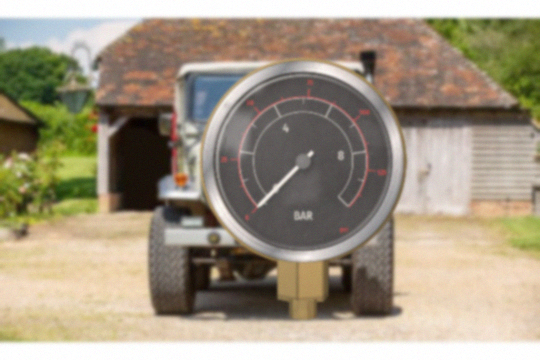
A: 0 bar
